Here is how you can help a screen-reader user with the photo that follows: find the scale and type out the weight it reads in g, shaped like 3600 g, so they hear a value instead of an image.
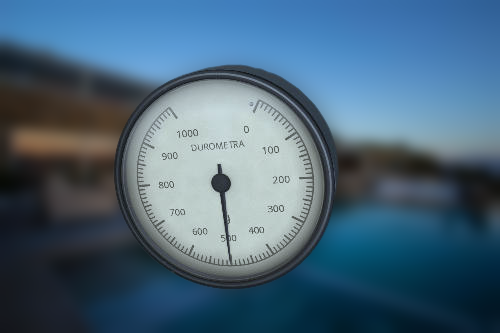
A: 500 g
